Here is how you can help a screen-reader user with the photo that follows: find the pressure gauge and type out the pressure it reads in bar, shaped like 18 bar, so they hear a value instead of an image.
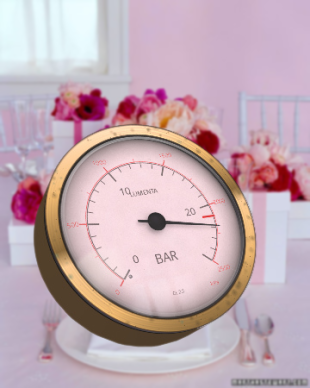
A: 22 bar
